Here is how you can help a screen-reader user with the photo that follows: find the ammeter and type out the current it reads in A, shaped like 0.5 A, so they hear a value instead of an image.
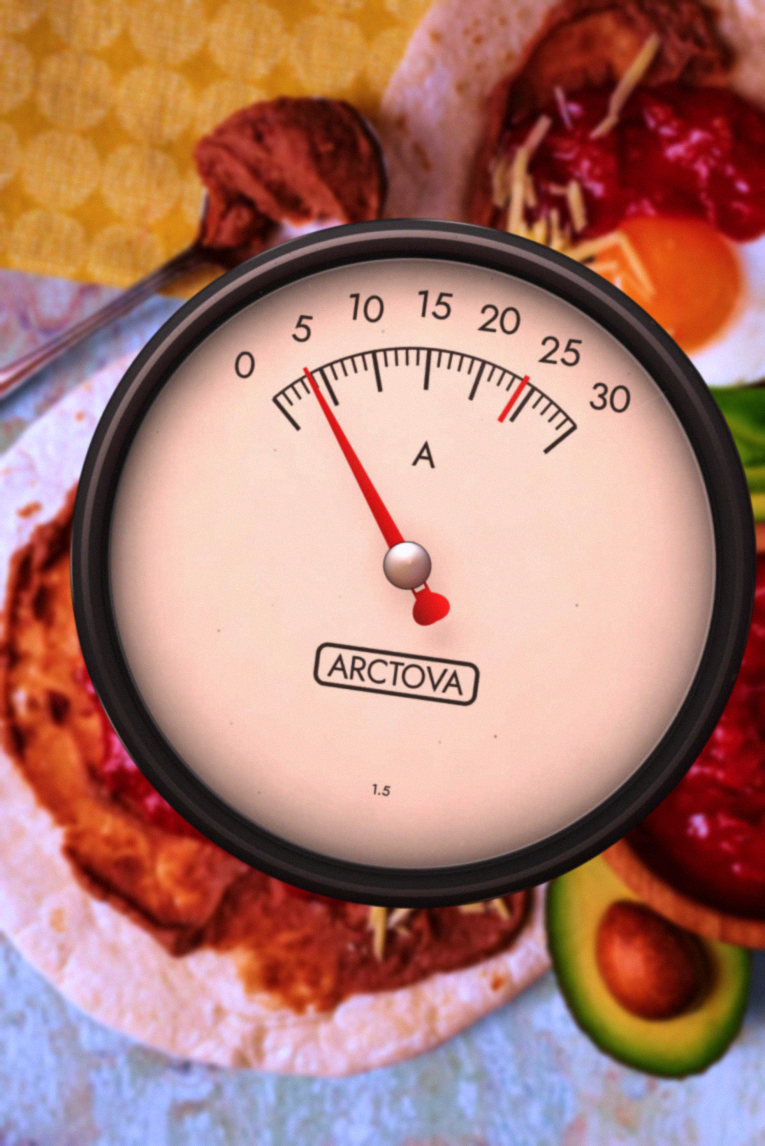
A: 4 A
